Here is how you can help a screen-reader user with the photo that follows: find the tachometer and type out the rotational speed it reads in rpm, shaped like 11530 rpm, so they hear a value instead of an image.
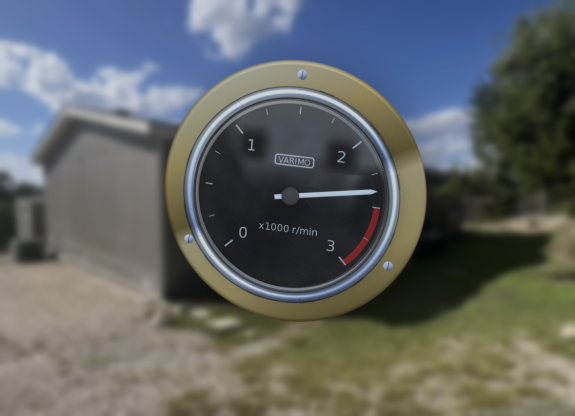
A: 2375 rpm
